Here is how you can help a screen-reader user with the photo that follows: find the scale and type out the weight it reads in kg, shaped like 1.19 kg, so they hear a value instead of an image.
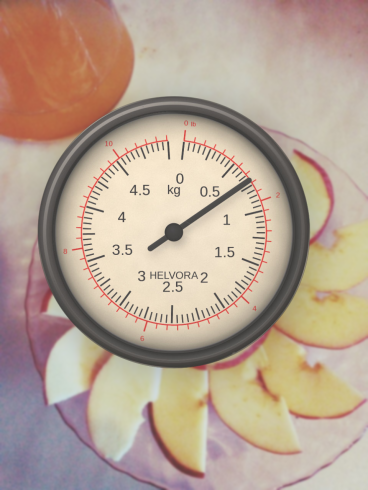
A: 0.7 kg
